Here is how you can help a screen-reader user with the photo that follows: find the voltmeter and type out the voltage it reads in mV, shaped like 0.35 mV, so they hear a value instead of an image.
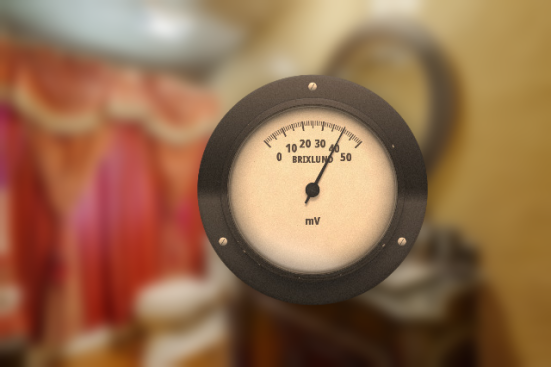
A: 40 mV
